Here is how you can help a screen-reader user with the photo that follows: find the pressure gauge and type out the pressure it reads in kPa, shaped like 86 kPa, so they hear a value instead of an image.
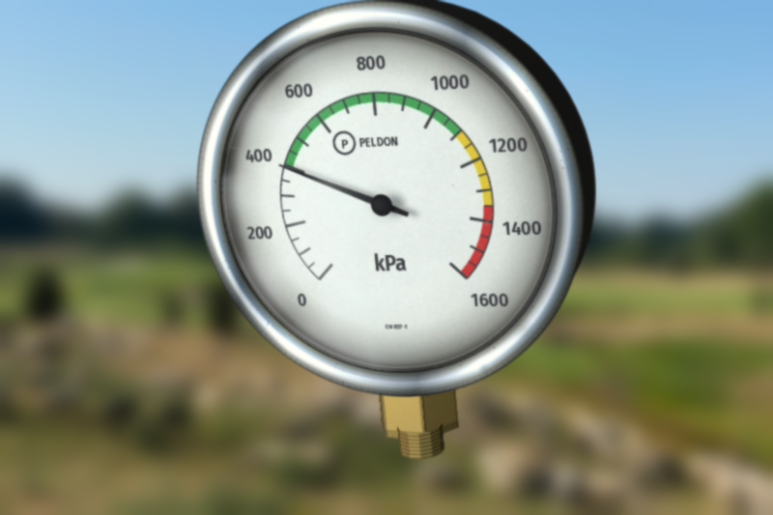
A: 400 kPa
